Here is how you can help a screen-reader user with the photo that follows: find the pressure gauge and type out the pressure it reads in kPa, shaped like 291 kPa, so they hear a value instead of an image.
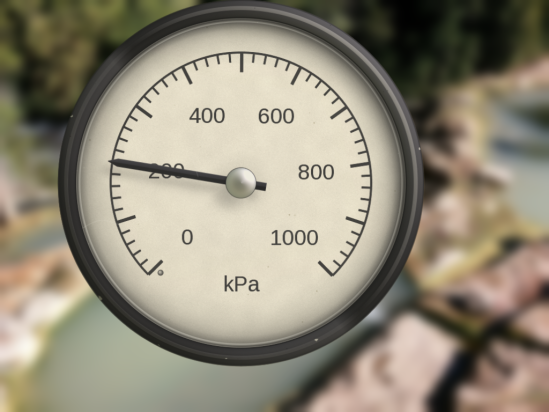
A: 200 kPa
